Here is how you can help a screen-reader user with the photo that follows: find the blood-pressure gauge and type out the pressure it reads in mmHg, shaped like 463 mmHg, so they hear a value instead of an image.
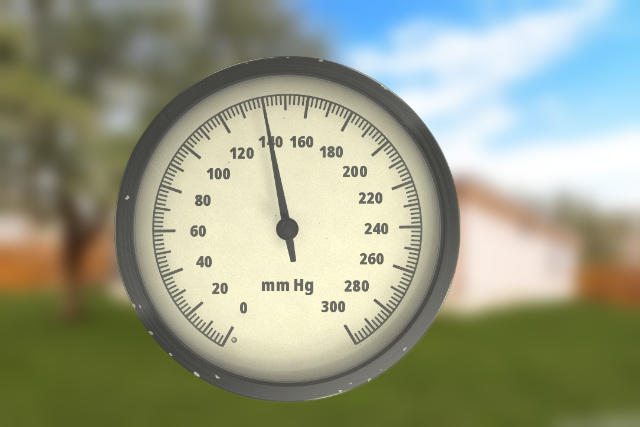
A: 140 mmHg
